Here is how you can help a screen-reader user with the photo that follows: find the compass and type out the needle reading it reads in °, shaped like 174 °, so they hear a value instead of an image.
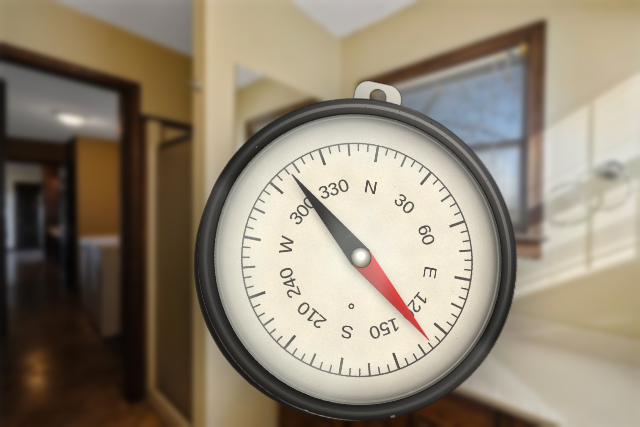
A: 130 °
